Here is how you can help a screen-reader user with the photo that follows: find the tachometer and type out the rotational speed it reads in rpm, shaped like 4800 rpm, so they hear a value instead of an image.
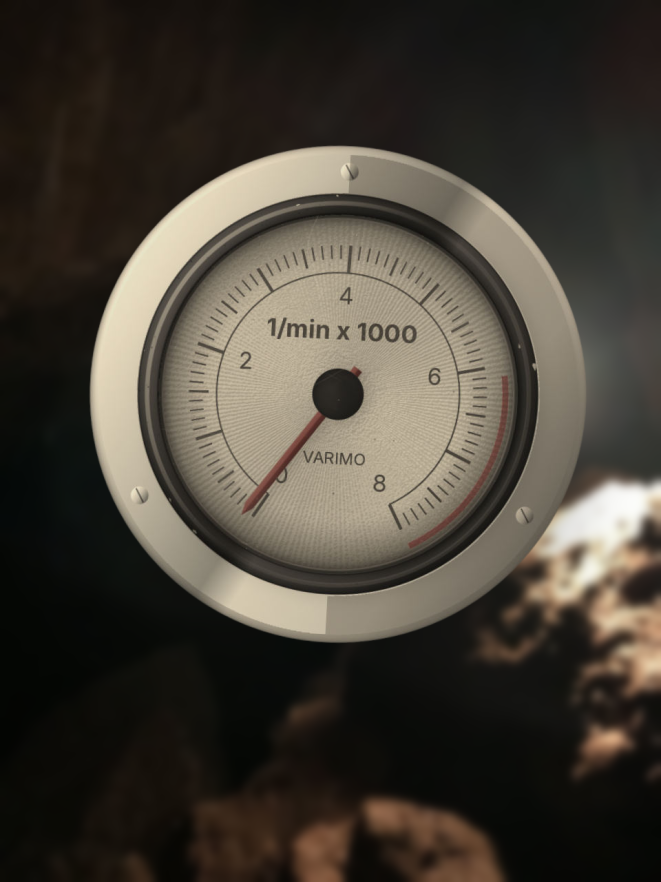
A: 100 rpm
